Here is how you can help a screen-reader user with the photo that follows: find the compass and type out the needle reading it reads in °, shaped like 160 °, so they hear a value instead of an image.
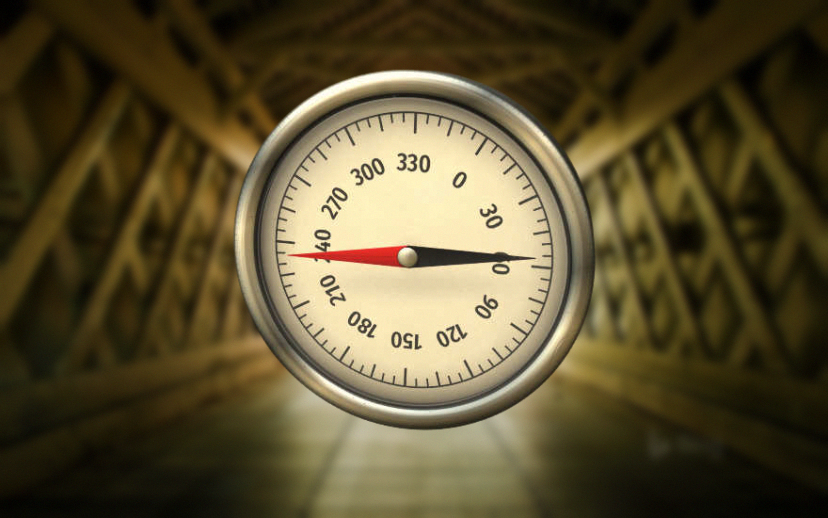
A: 235 °
